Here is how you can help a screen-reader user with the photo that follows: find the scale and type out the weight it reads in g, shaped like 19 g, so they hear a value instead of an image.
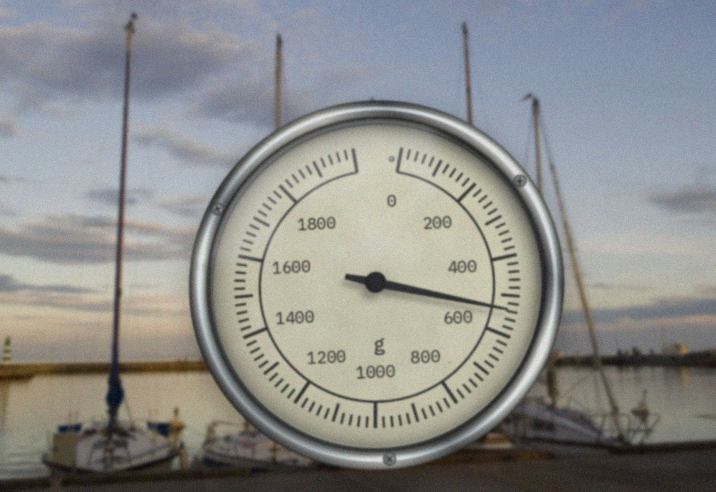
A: 540 g
